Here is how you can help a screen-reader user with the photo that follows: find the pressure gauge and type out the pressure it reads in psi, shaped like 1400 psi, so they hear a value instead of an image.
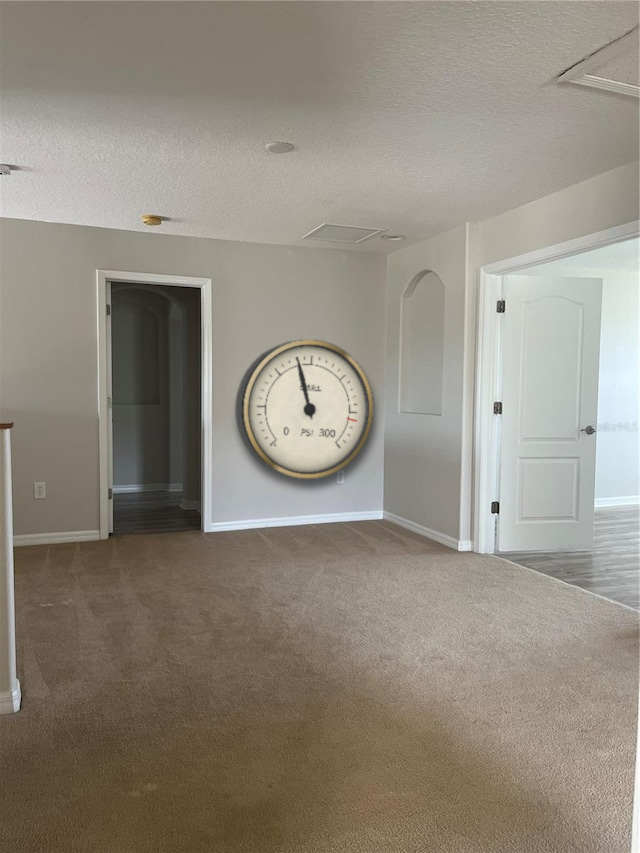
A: 130 psi
